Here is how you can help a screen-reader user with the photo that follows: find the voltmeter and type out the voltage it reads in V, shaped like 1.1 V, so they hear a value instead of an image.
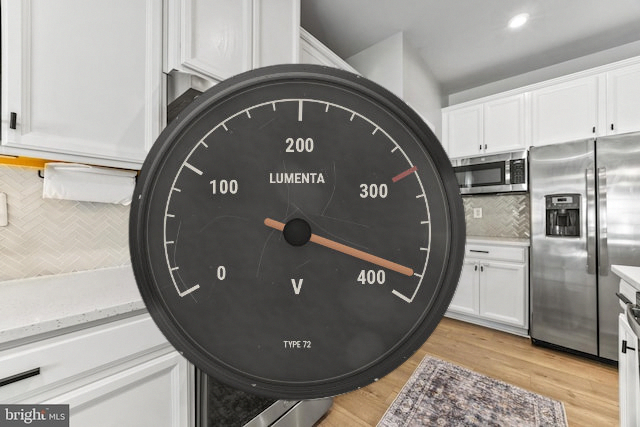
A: 380 V
